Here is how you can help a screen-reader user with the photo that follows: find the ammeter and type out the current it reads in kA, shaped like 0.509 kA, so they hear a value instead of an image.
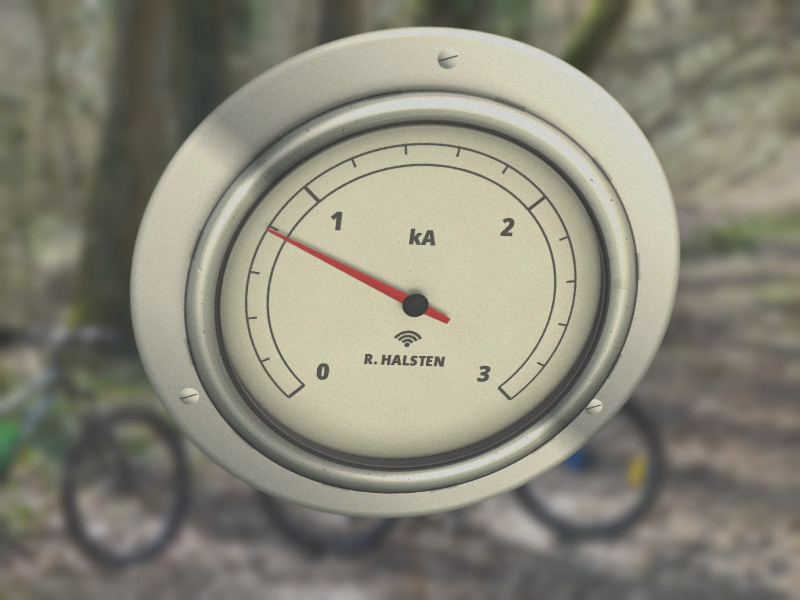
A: 0.8 kA
